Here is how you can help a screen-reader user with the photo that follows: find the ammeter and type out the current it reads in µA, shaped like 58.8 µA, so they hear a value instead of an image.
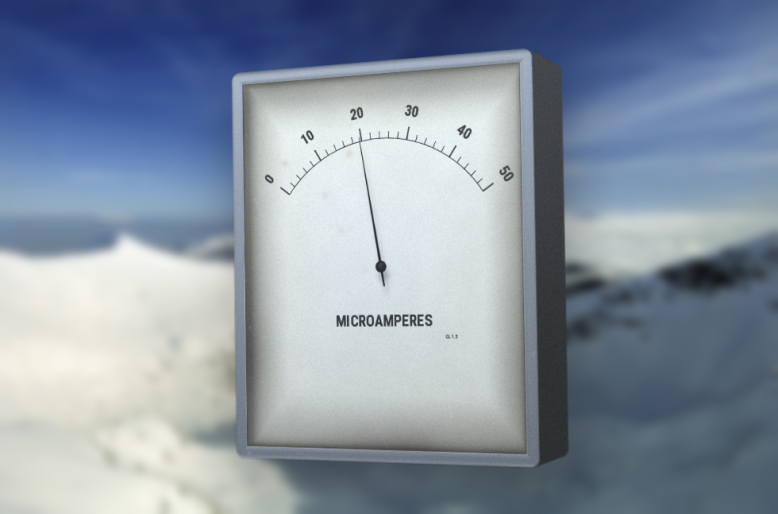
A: 20 µA
